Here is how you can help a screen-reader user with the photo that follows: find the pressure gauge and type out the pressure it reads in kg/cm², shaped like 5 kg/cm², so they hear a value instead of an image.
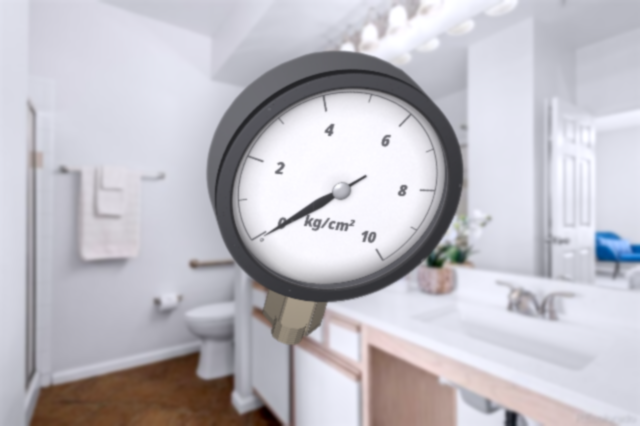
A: 0 kg/cm²
